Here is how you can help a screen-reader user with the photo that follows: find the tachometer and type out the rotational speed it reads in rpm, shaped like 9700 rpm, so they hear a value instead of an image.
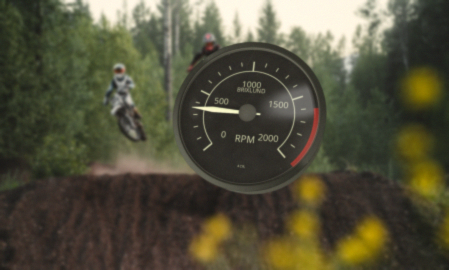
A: 350 rpm
